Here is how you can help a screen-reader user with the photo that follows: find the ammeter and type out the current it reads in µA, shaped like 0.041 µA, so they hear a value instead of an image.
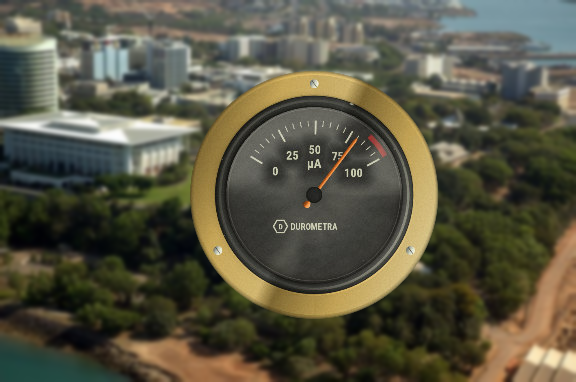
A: 80 µA
